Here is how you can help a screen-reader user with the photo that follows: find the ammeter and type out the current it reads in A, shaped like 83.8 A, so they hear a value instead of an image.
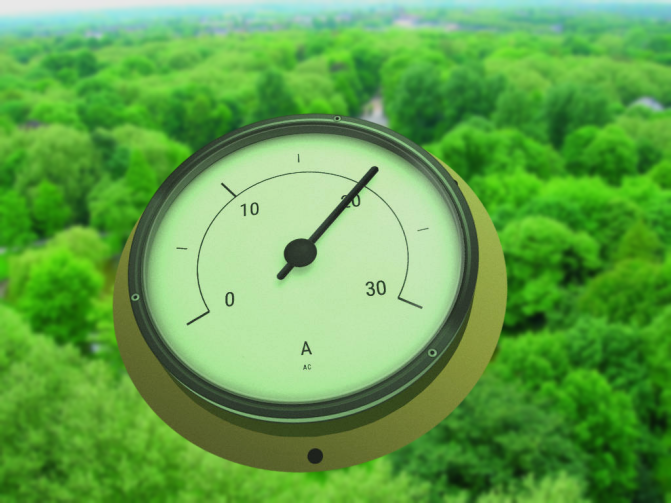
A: 20 A
